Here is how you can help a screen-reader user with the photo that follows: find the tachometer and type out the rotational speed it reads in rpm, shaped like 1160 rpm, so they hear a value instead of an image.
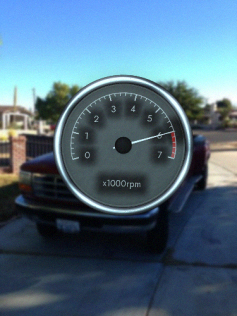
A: 6000 rpm
